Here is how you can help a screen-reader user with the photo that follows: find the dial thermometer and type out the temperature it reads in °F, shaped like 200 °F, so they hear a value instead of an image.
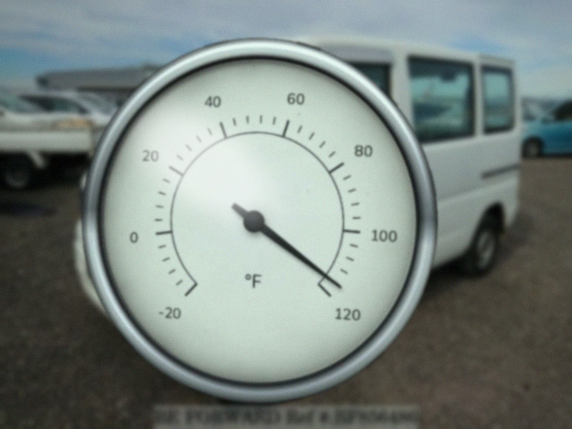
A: 116 °F
